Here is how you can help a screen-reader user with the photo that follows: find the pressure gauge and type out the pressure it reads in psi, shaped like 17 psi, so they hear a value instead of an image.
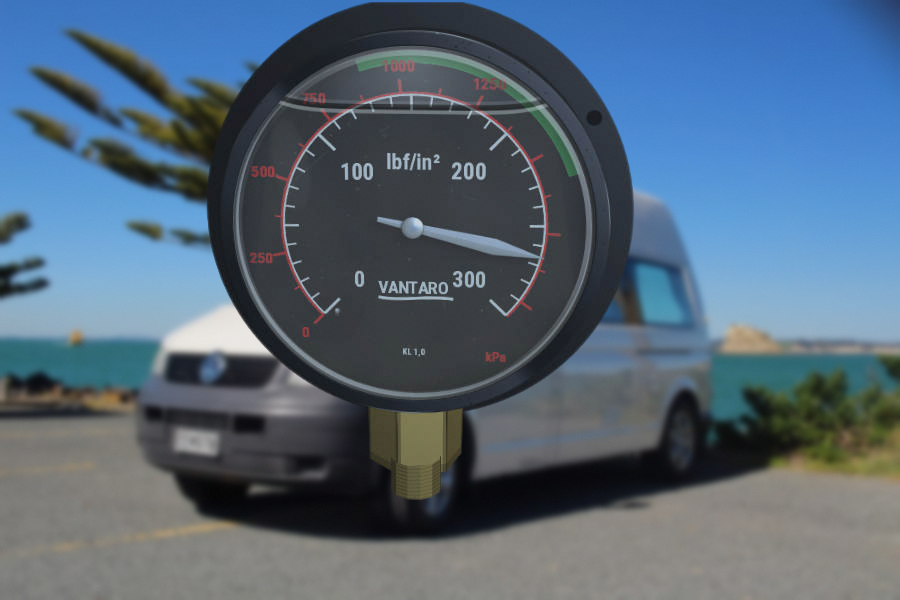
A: 265 psi
